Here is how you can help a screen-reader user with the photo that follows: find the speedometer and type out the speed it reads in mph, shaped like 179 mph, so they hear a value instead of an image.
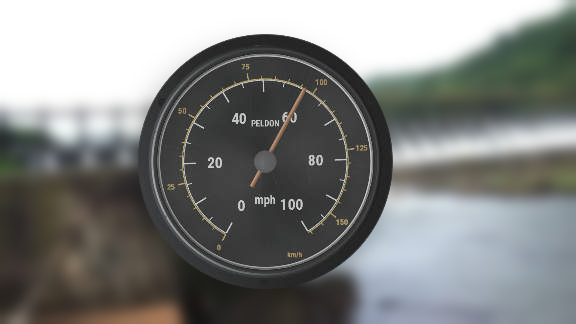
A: 60 mph
